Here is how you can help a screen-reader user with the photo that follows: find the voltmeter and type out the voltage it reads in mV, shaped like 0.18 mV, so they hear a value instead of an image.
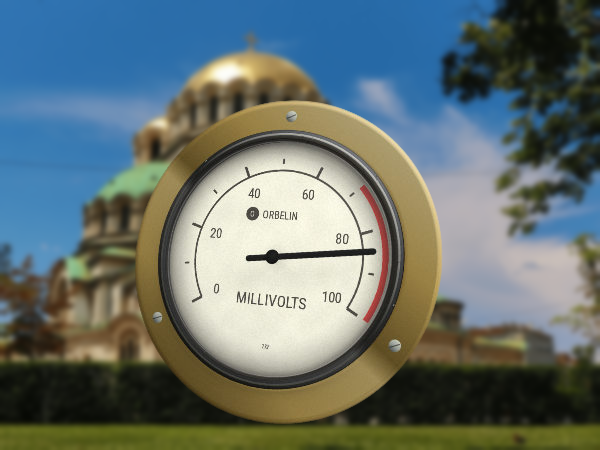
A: 85 mV
